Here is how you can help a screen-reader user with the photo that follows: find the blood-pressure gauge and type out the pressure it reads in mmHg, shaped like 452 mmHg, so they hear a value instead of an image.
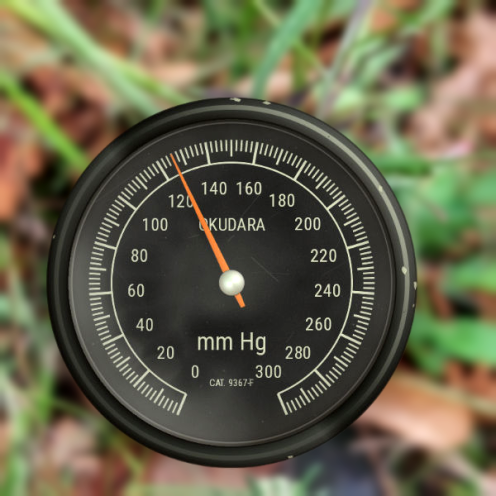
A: 126 mmHg
